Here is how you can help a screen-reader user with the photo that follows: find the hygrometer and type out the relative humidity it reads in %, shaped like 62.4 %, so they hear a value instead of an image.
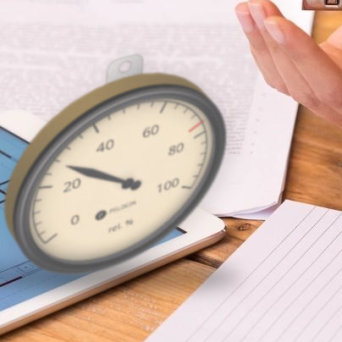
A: 28 %
